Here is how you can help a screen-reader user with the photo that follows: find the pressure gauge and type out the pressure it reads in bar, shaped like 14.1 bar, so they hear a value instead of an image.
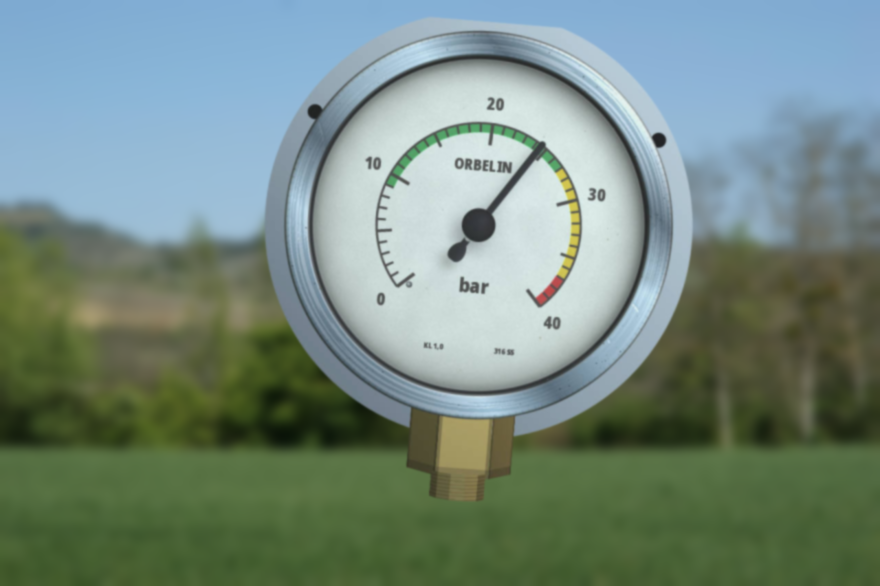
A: 24.5 bar
